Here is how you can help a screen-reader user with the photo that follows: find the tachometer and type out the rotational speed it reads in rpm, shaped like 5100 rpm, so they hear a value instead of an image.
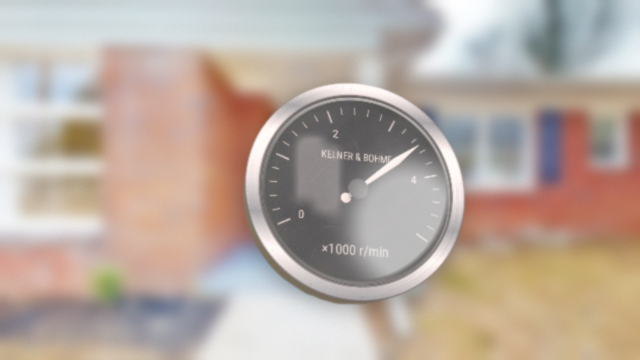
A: 3500 rpm
